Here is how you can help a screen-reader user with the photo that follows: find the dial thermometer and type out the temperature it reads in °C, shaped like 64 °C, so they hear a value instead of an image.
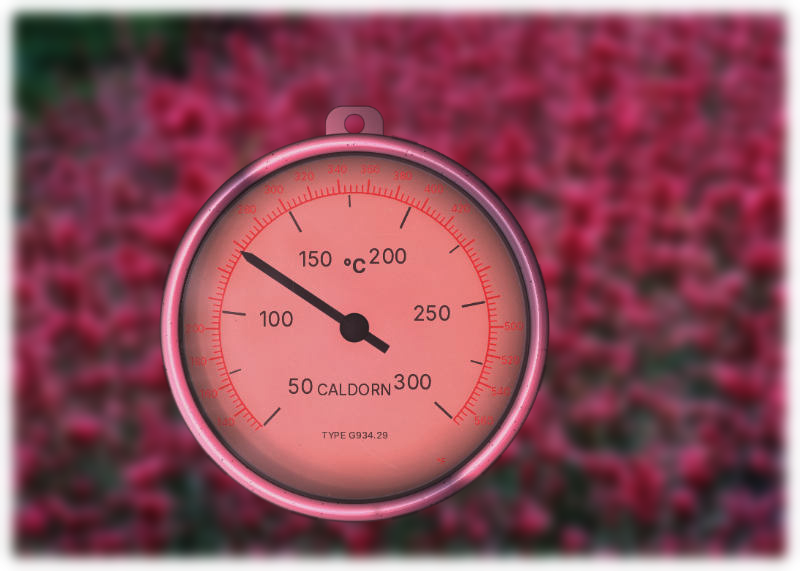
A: 125 °C
